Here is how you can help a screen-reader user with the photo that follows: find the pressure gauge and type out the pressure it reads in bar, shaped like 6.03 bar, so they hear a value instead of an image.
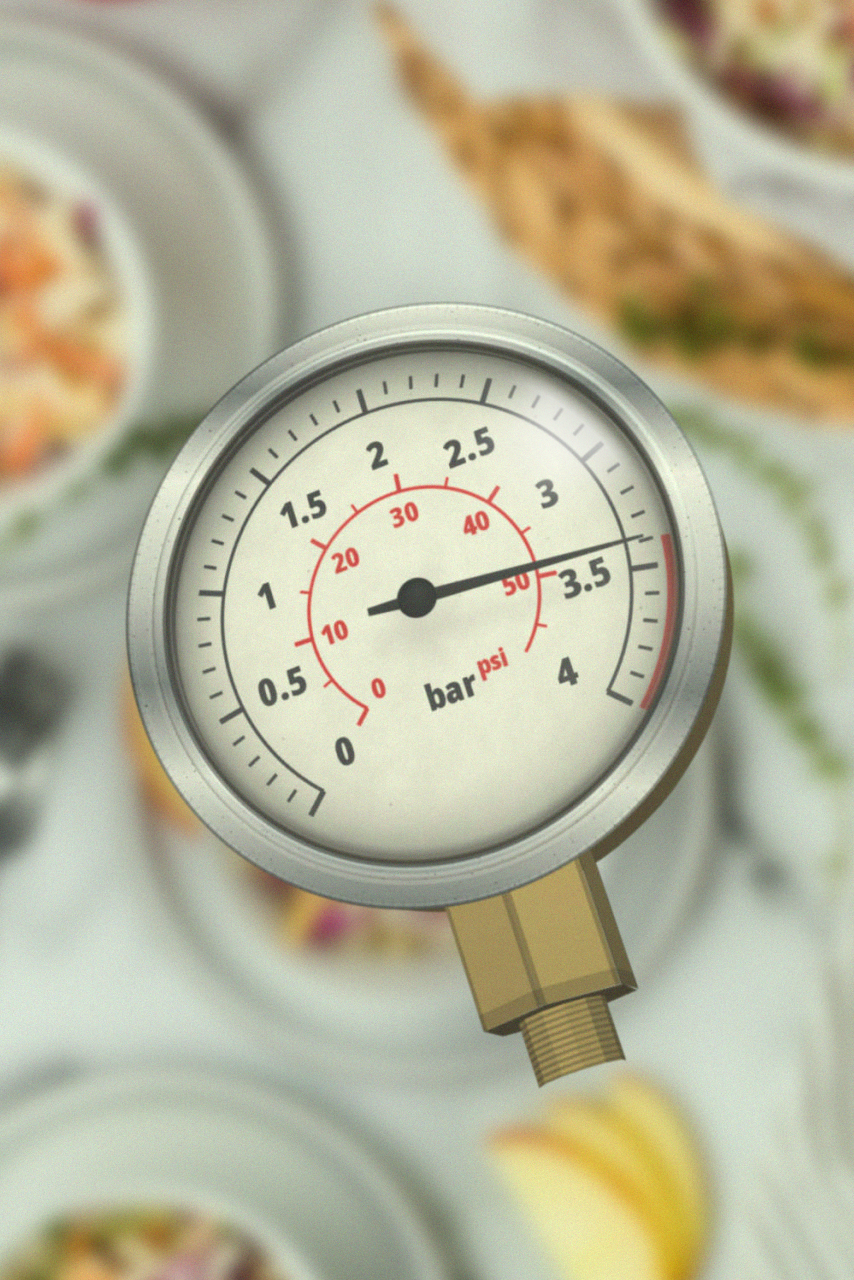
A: 3.4 bar
